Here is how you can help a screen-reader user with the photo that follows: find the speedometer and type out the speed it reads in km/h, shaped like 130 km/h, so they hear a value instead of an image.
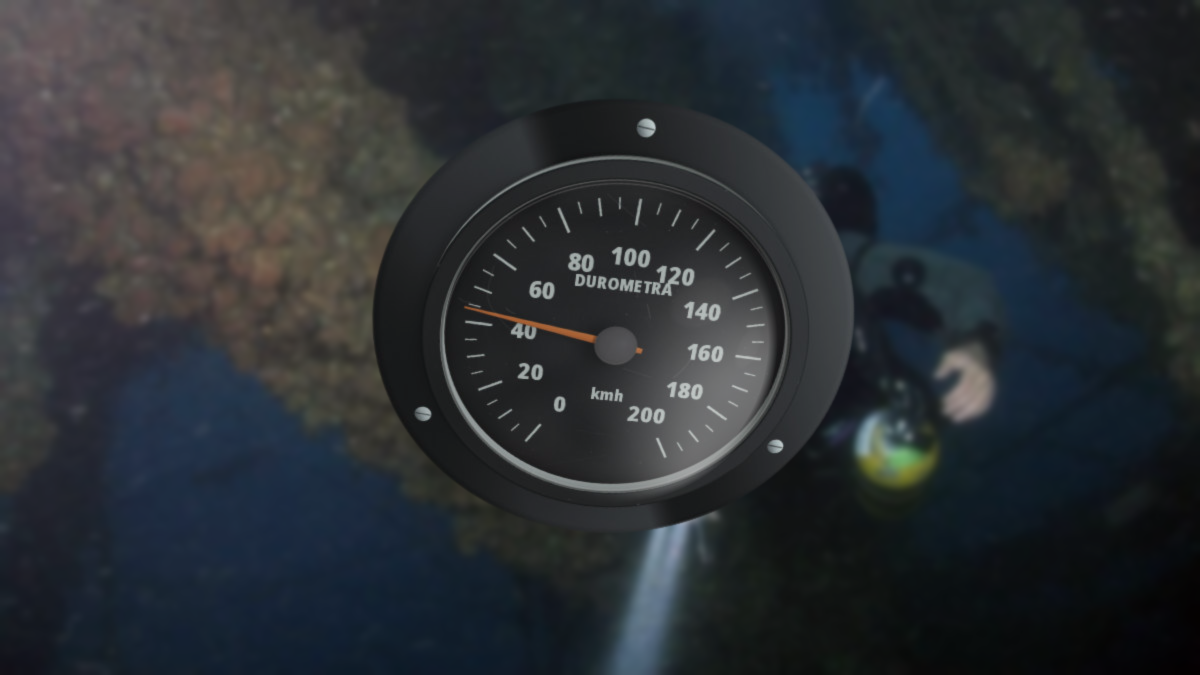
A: 45 km/h
